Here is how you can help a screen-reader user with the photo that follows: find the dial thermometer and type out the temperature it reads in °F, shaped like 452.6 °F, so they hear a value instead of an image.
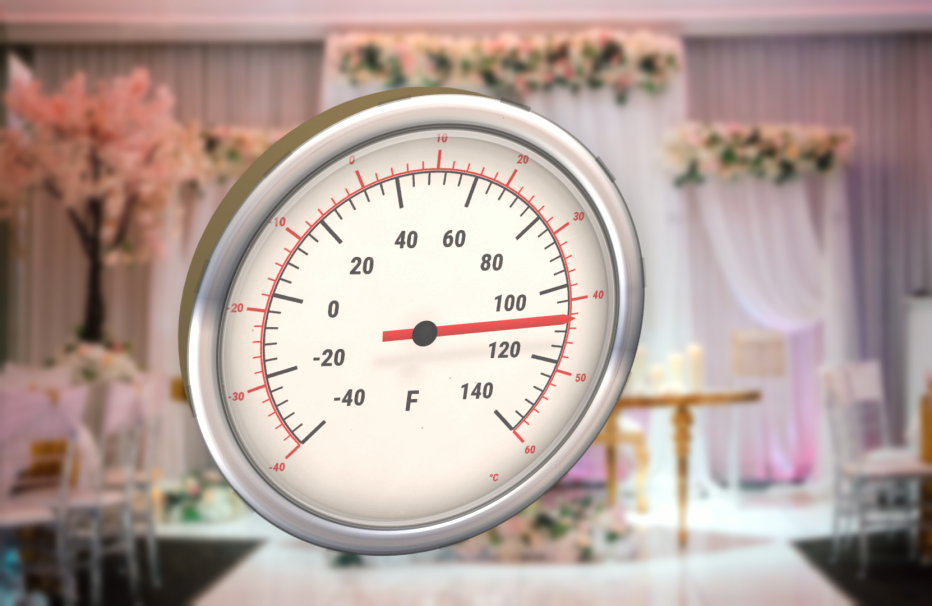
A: 108 °F
